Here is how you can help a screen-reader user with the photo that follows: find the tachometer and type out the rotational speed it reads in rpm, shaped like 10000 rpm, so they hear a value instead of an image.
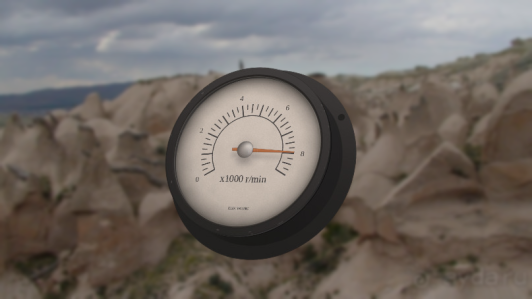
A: 8000 rpm
